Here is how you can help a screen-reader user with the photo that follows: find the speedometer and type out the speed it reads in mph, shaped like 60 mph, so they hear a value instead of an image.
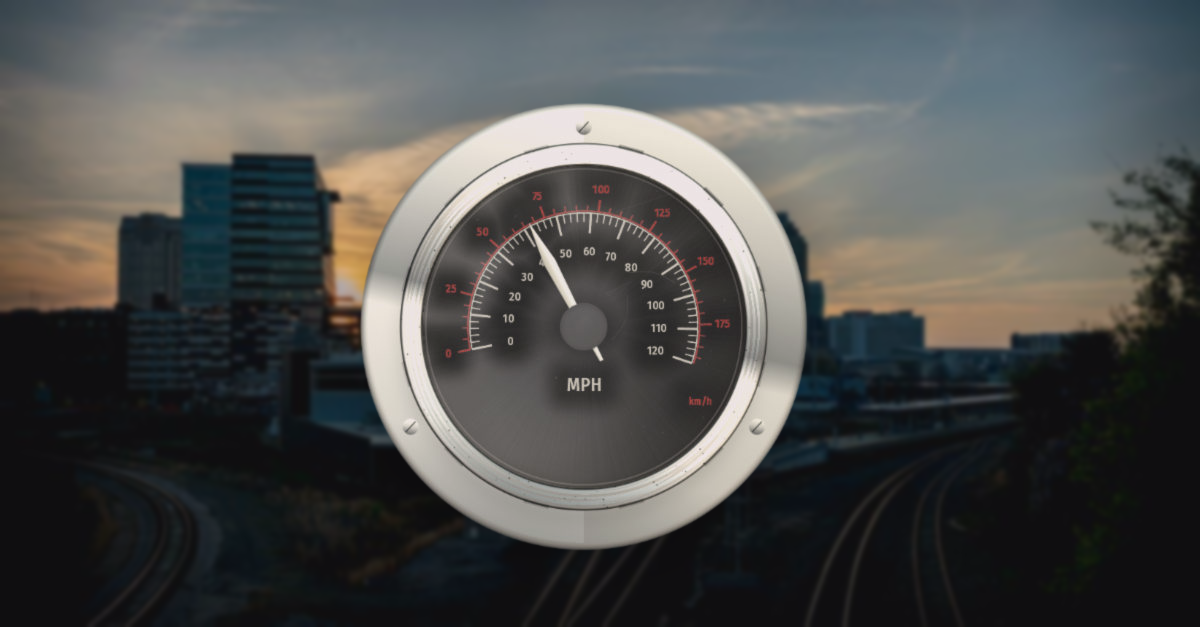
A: 42 mph
